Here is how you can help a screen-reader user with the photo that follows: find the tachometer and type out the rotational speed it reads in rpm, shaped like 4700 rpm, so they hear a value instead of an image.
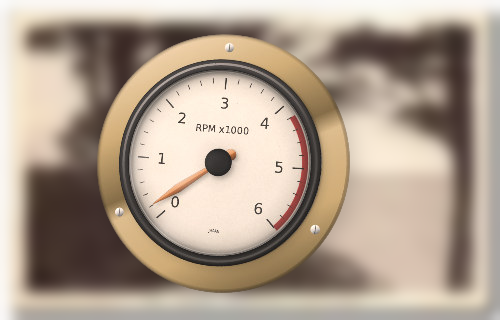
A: 200 rpm
